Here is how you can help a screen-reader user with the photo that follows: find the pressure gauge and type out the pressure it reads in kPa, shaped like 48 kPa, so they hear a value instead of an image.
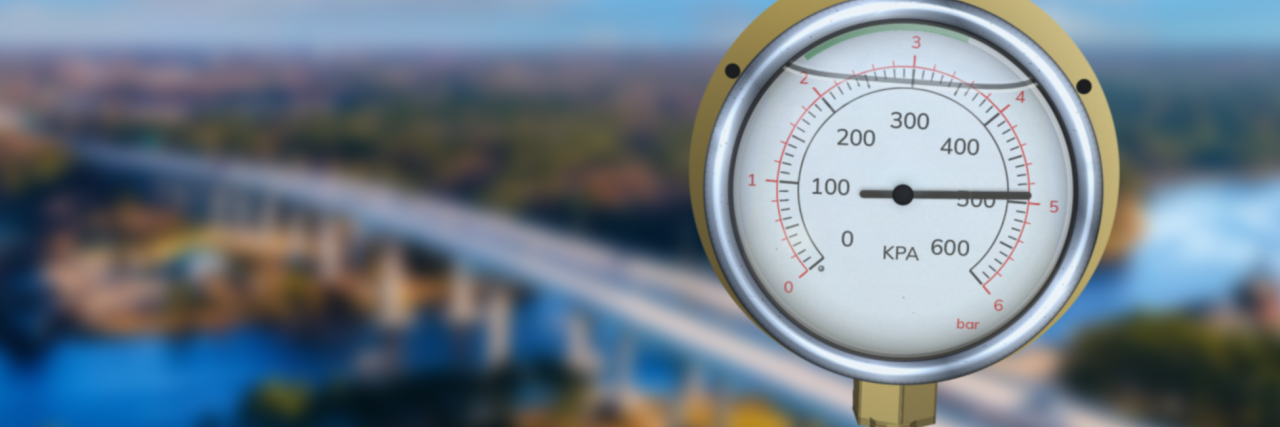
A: 490 kPa
